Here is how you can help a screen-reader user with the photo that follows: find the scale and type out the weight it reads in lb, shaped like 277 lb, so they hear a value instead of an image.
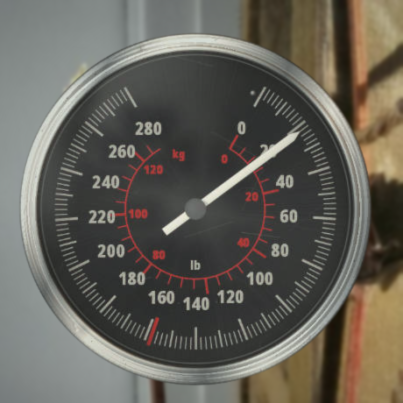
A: 22 lb
